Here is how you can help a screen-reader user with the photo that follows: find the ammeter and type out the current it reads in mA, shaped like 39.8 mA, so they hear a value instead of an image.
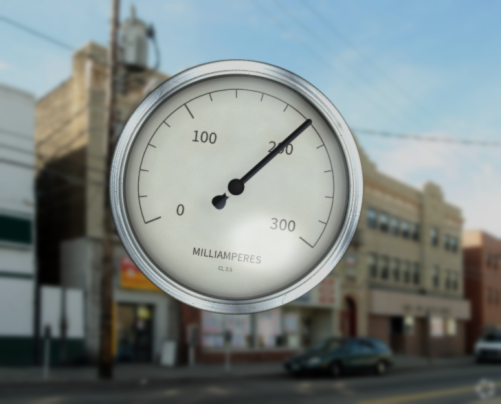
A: 200 mA
